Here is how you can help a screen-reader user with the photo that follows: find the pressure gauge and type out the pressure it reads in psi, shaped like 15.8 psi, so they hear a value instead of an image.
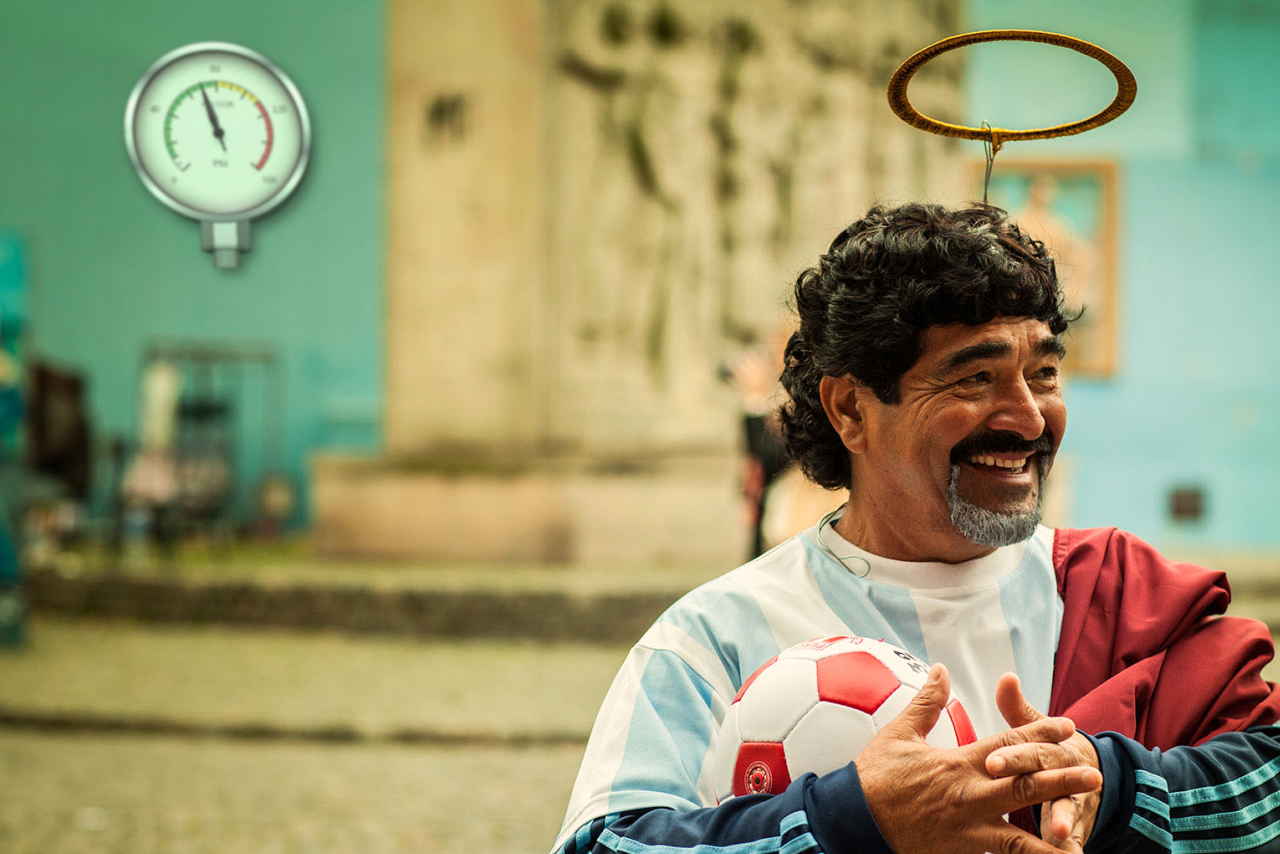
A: 70 psi
